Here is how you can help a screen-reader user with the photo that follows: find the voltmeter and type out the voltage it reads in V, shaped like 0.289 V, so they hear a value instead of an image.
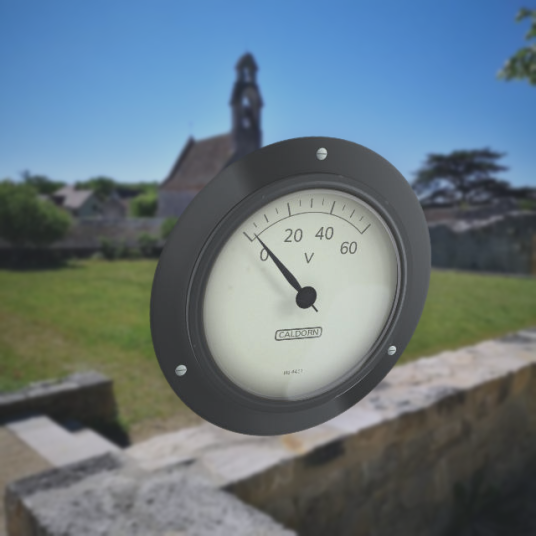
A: 2.5 V
